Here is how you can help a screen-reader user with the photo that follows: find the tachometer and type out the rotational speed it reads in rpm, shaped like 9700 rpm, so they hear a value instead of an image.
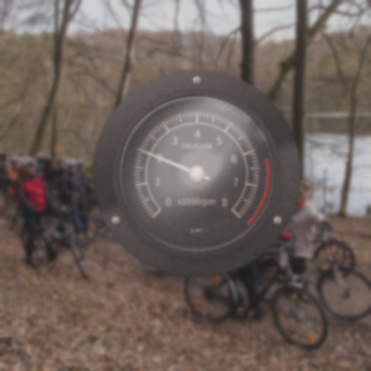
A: 2000 rpm
